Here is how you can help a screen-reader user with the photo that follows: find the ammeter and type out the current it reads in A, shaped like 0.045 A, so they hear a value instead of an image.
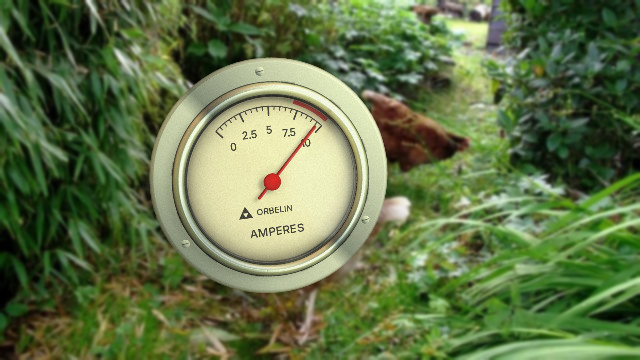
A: 9.5 A
